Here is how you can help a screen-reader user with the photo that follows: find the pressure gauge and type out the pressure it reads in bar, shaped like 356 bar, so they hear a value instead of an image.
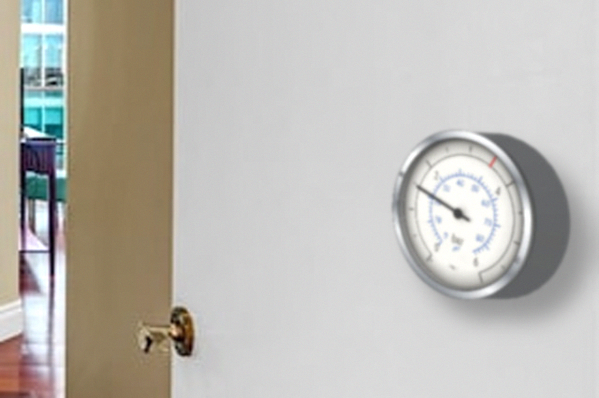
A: 1.5 bar
